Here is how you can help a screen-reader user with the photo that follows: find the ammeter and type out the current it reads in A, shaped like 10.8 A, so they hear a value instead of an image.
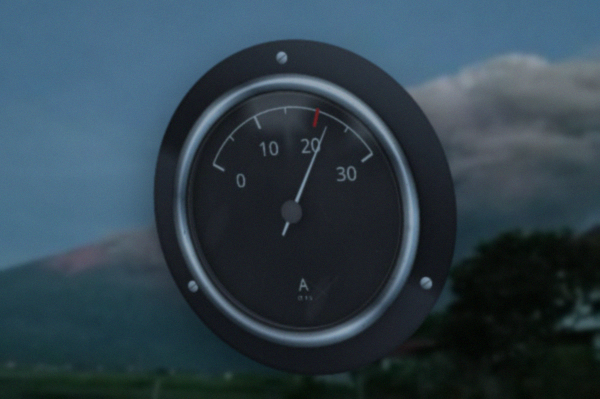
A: 22.5 A
